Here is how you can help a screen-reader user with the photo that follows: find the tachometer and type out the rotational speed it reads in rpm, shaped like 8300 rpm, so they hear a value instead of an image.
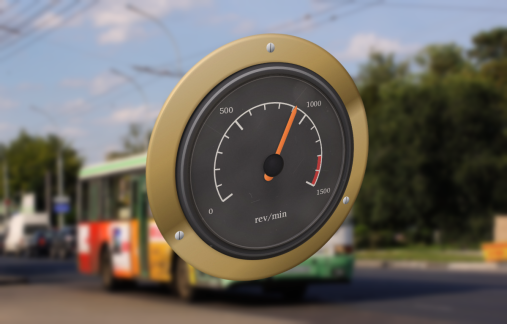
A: 900 rpm
